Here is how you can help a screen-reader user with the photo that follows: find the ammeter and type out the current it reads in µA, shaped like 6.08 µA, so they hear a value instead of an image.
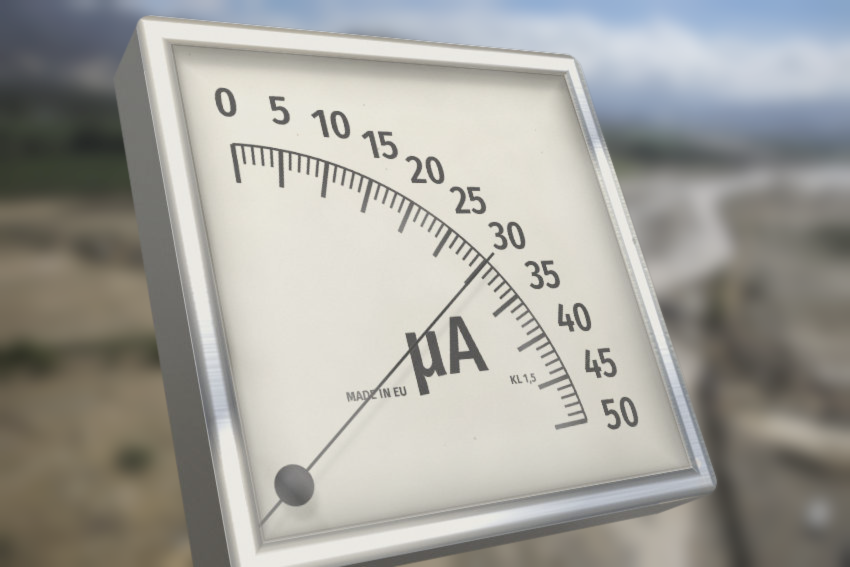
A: 30 µA
